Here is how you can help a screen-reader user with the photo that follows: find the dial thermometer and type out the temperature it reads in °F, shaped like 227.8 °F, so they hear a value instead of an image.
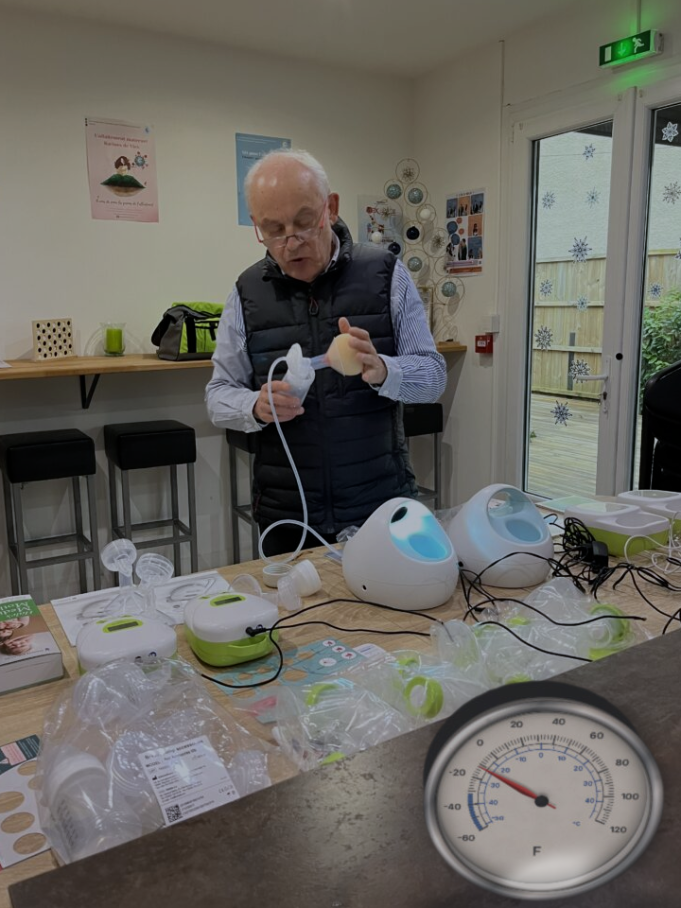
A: -10 °F
